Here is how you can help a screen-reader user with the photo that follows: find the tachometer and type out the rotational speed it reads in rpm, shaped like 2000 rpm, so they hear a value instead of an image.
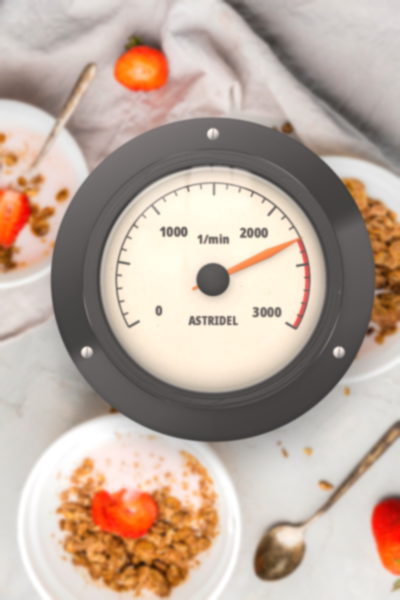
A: 2300 rpm
